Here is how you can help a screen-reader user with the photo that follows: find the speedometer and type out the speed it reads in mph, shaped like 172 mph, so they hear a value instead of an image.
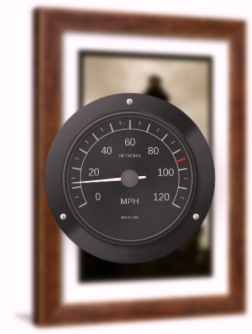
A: 12.5 mph
